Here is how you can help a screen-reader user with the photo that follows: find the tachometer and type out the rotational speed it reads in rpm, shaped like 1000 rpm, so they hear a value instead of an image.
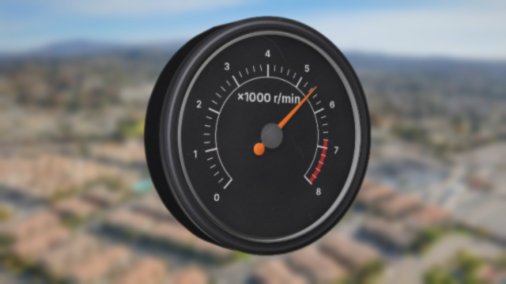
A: 5400 rpm
